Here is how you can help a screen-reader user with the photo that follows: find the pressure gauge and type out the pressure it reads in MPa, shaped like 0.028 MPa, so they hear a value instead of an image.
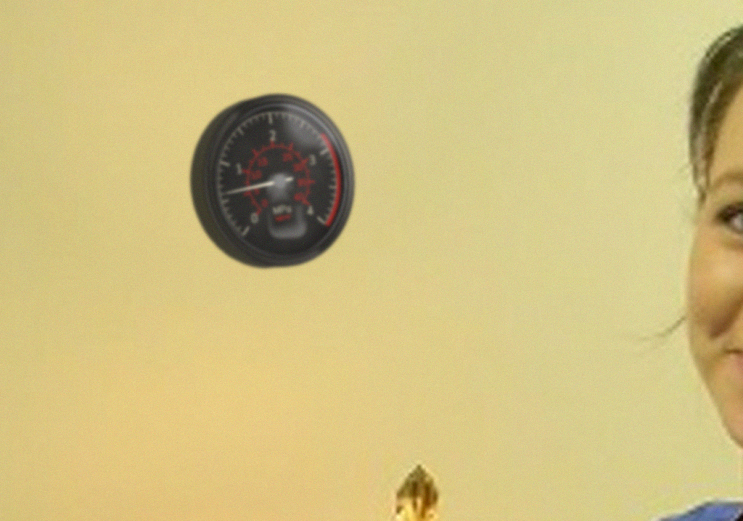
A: 0.6 MPa
